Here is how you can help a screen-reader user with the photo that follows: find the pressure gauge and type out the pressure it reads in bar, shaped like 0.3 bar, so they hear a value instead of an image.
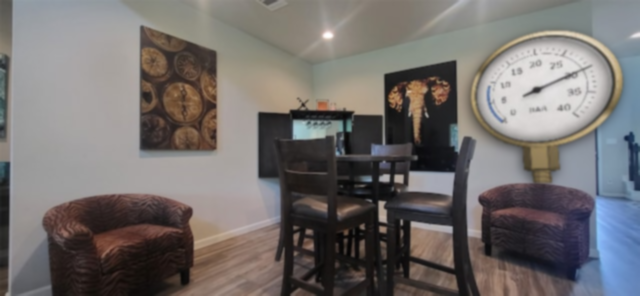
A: 30 bar
